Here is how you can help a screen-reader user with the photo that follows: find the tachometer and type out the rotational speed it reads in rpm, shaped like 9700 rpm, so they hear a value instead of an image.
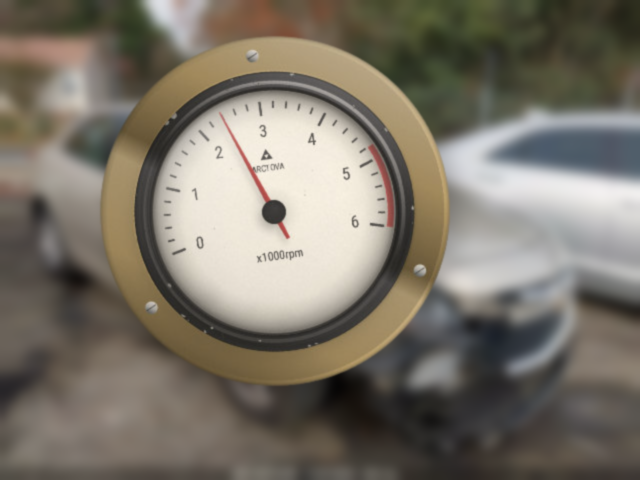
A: 2400 rpm
